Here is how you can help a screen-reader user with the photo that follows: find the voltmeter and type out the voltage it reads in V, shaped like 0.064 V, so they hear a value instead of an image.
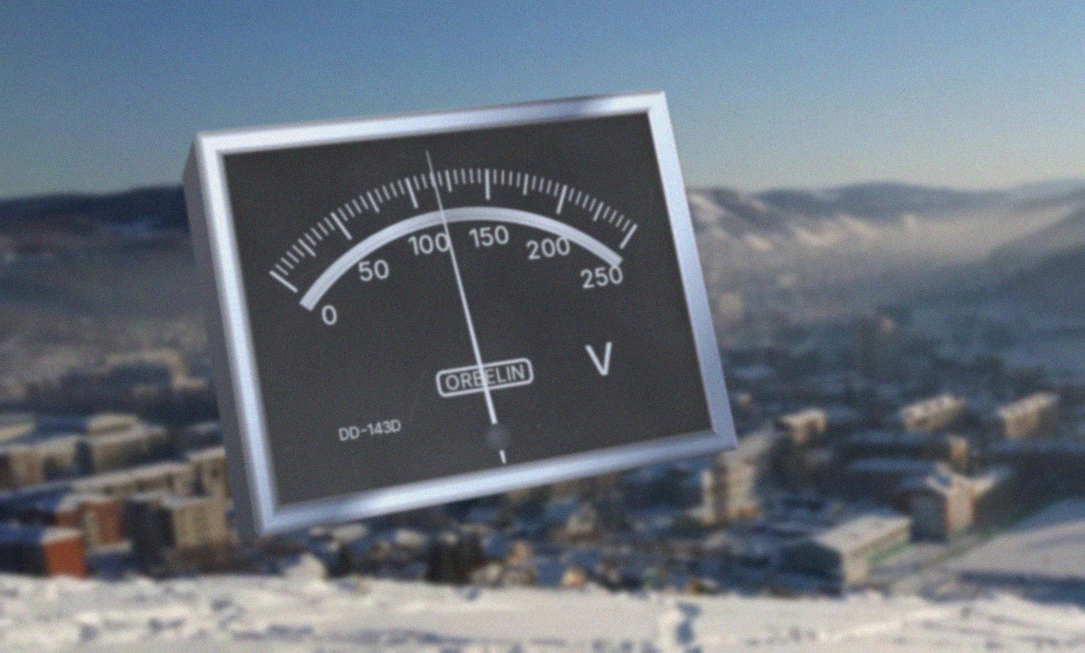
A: 115 V
